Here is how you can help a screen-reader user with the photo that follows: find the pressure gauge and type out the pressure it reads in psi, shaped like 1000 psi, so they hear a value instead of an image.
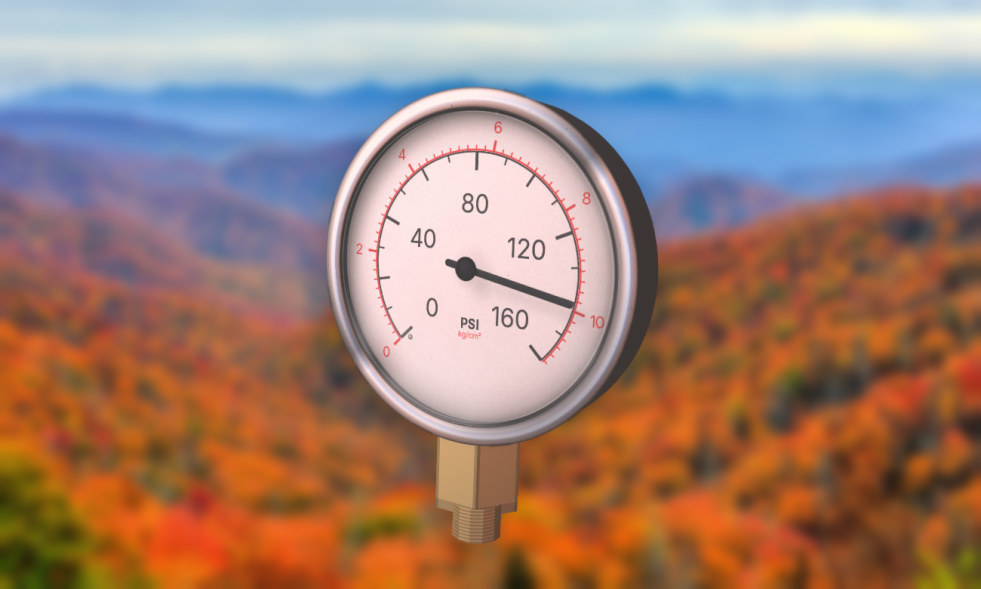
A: 140 psi
